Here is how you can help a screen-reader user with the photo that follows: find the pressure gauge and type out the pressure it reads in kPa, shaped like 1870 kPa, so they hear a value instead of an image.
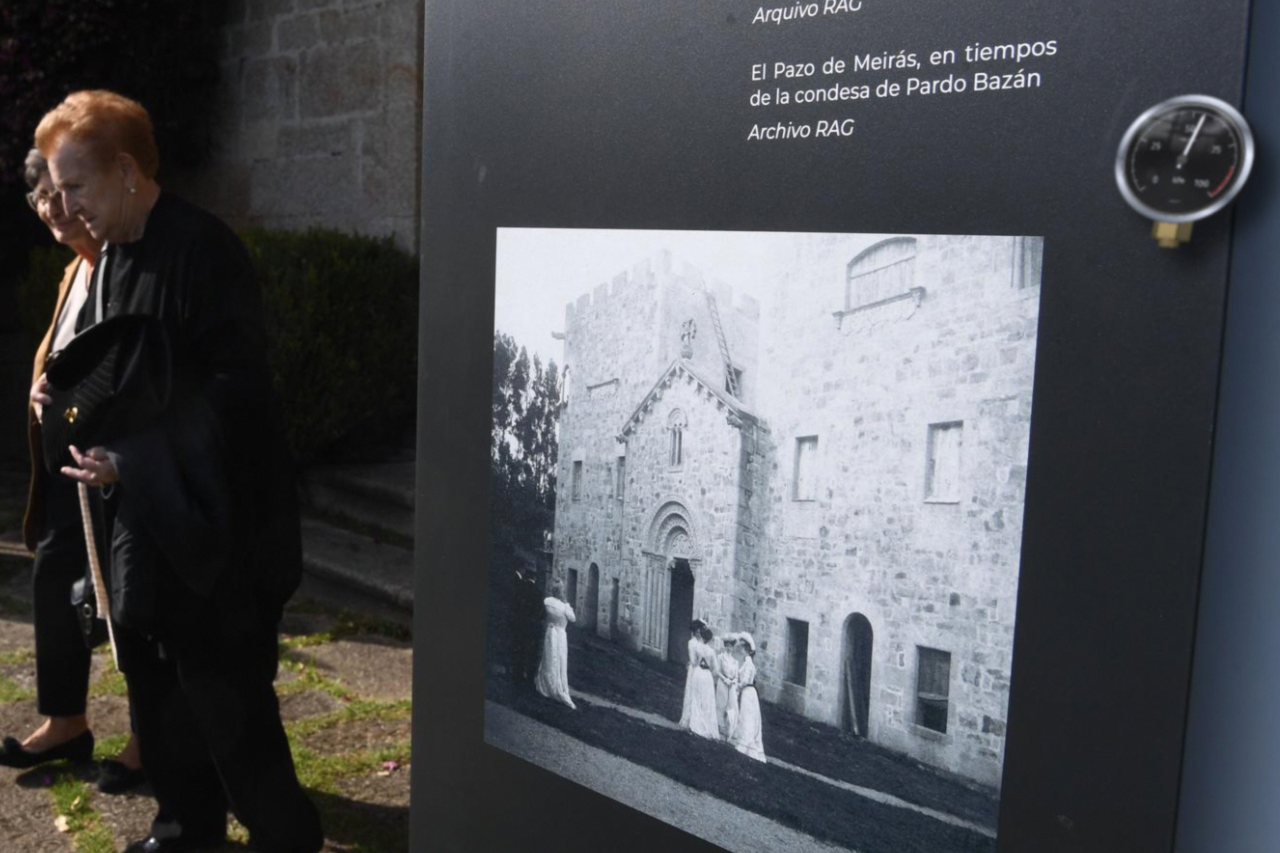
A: 55 kPa
